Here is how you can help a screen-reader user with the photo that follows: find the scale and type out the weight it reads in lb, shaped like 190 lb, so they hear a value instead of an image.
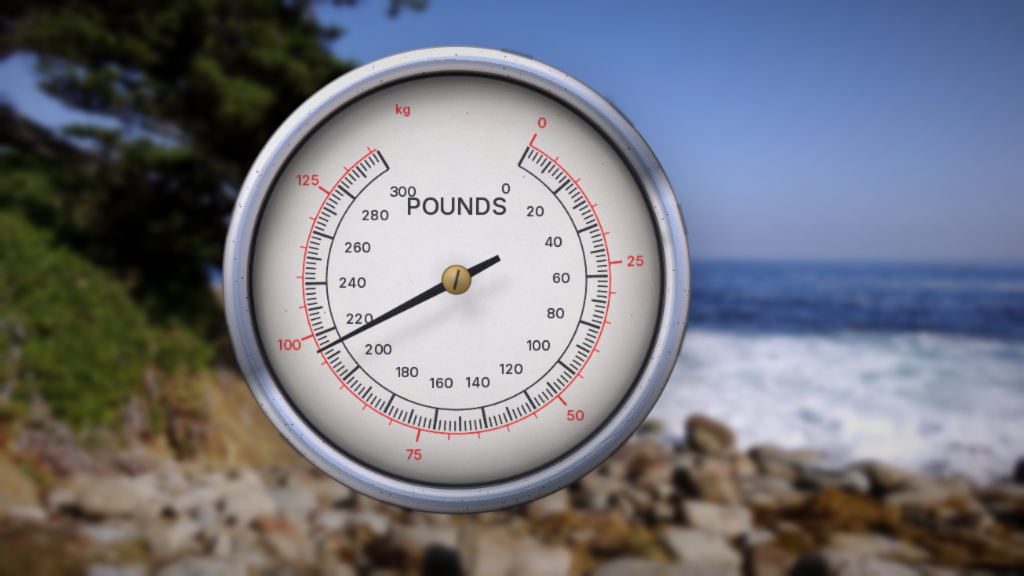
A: 214 lb
